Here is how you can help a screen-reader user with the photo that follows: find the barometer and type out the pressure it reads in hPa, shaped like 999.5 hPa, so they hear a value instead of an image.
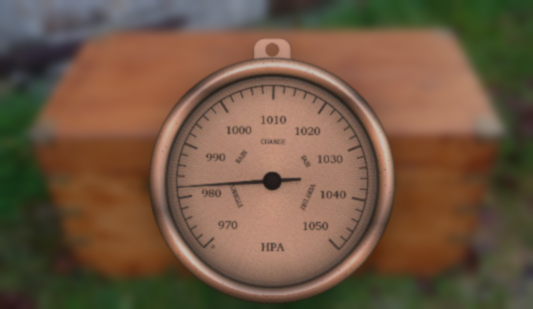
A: 982 hPa
